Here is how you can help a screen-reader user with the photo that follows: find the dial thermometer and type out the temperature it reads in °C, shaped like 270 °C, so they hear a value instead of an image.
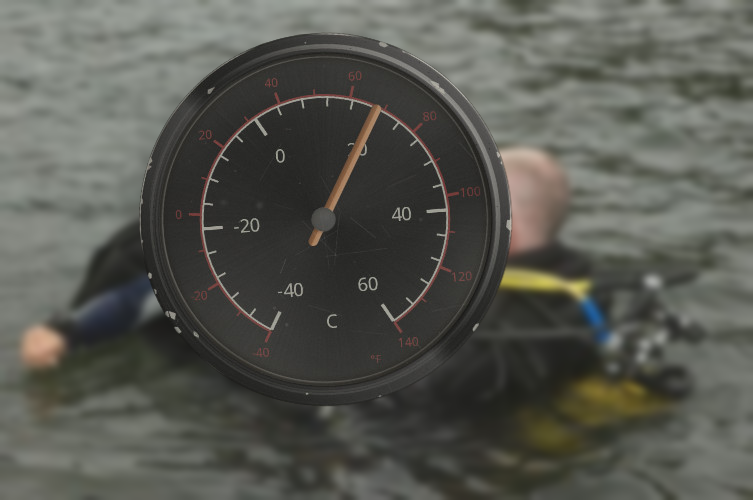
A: 20 °C
